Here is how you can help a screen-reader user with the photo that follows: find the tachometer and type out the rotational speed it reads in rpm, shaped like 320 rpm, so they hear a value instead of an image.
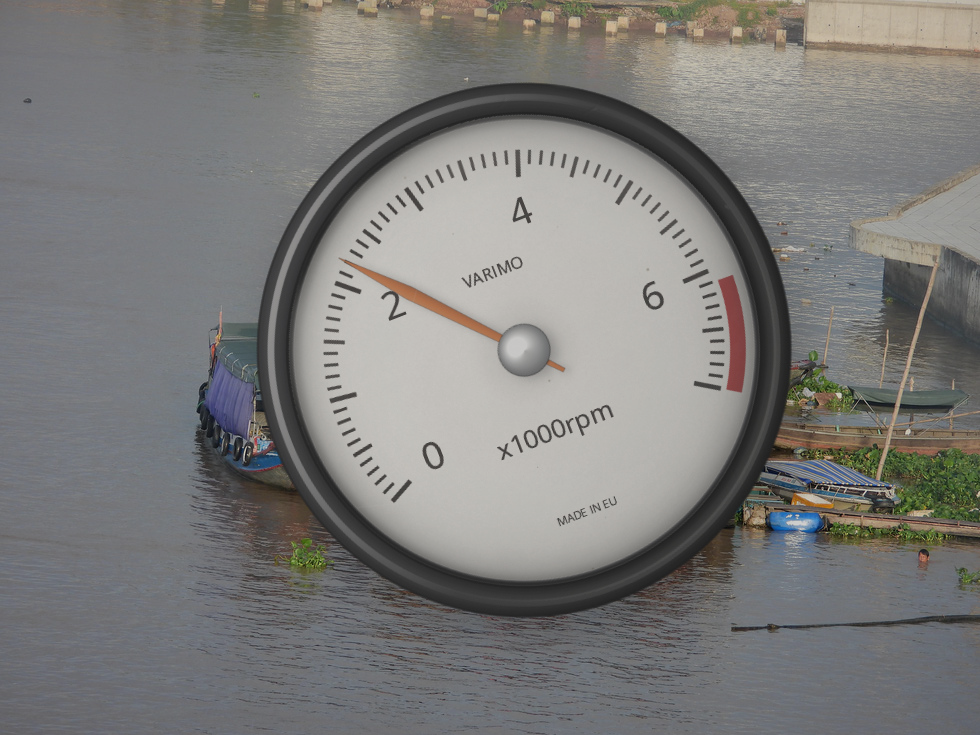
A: 2200 rpm
